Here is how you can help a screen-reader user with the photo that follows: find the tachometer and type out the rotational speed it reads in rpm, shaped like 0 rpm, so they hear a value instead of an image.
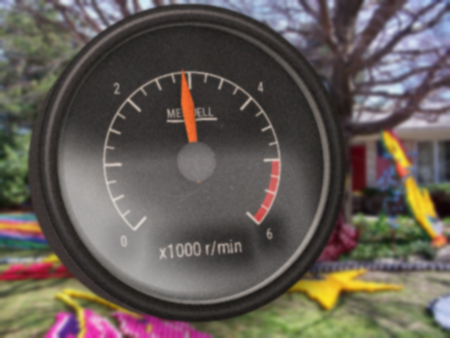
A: 2875 rpm
